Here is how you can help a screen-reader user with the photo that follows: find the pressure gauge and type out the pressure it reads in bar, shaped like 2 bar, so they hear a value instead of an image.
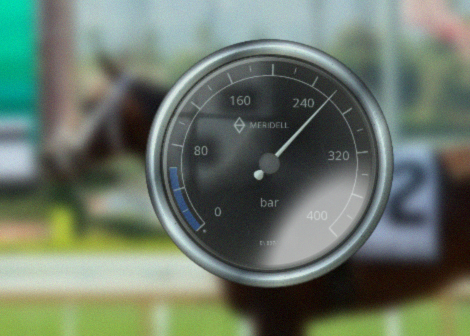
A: 260 bar
